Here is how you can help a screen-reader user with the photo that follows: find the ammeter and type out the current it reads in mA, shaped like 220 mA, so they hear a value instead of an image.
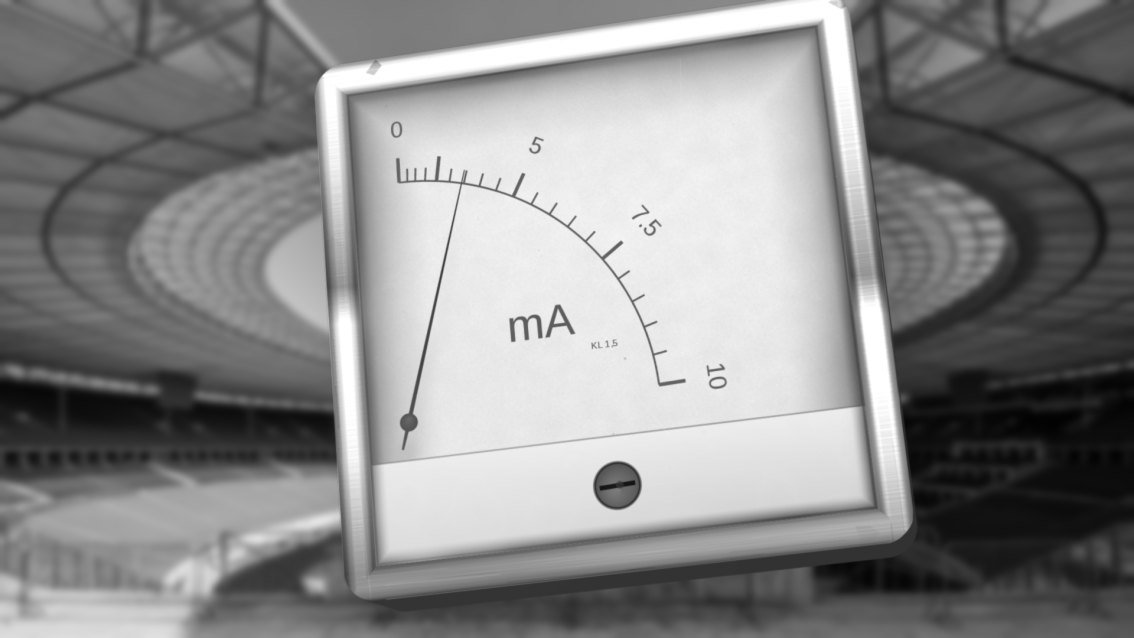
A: 3.5 mA
